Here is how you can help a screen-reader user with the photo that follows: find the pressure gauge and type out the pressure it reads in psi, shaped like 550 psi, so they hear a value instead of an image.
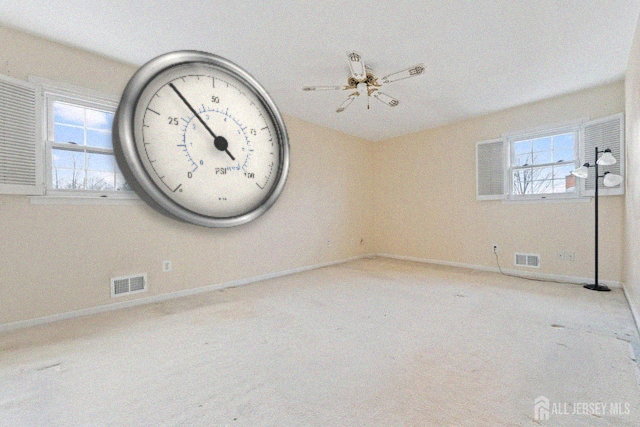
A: 35 psi
